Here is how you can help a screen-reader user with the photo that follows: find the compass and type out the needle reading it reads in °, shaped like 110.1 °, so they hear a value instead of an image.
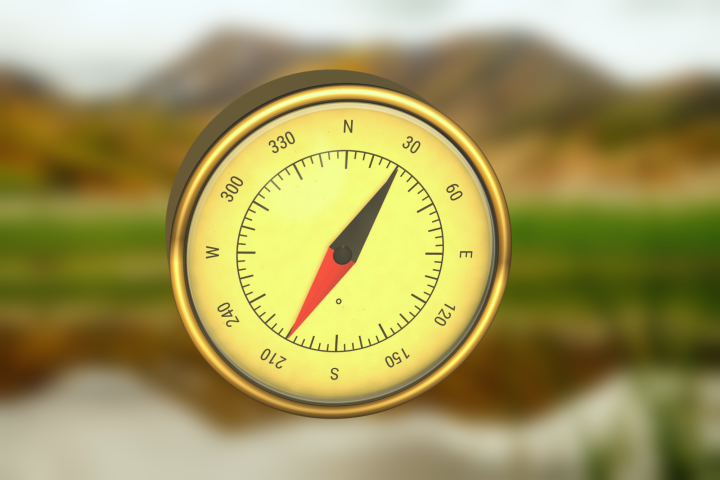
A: 210 °
